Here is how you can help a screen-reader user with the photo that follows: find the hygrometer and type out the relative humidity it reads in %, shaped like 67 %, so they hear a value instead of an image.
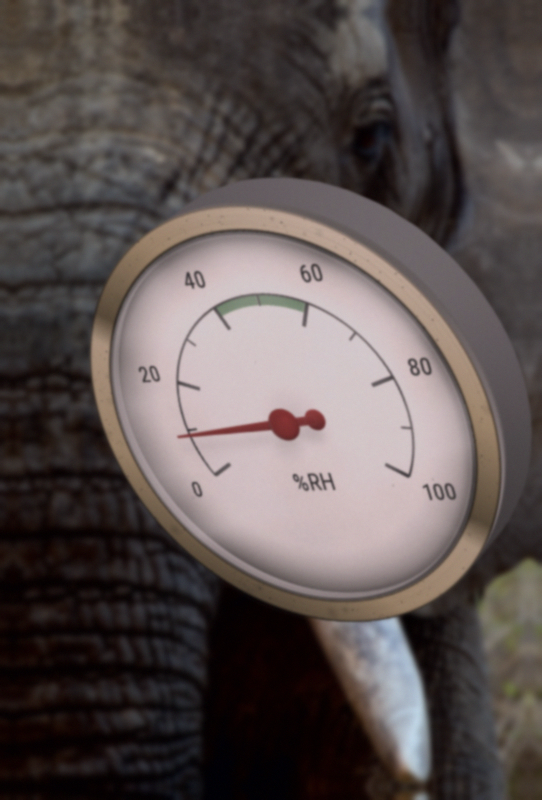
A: 10 %
